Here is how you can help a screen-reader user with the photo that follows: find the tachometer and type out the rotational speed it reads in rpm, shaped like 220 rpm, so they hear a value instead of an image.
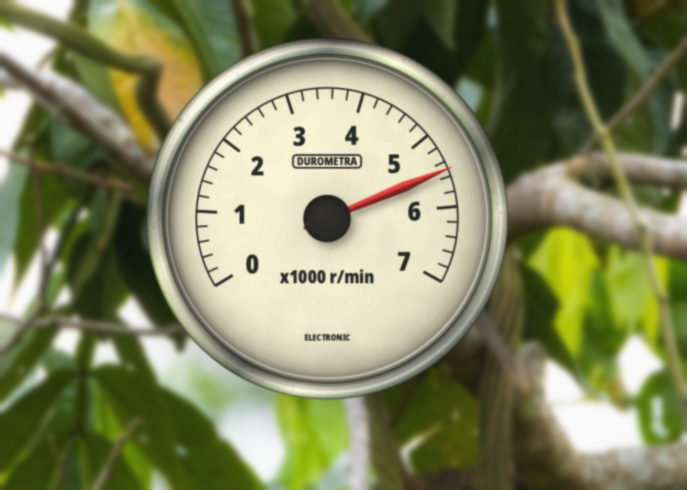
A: 5500 rpm
